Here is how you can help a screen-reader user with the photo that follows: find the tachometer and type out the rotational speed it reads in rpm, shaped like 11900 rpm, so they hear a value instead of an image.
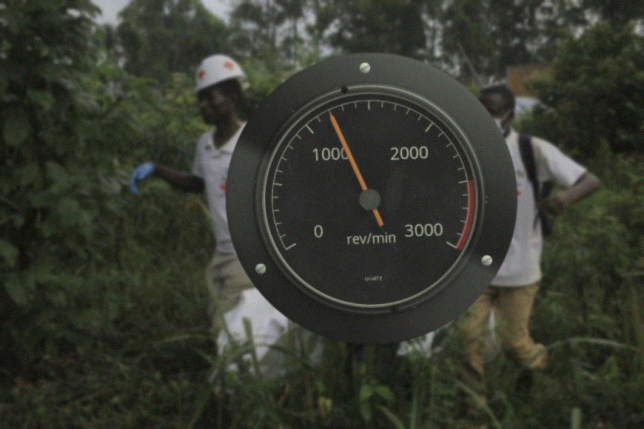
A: 1200 rpm
